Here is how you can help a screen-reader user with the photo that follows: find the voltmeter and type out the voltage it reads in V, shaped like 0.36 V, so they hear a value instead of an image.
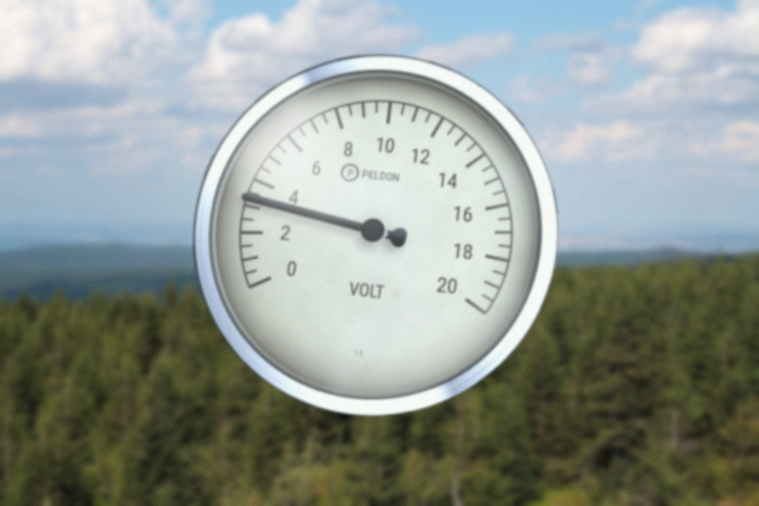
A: 3.25 V
